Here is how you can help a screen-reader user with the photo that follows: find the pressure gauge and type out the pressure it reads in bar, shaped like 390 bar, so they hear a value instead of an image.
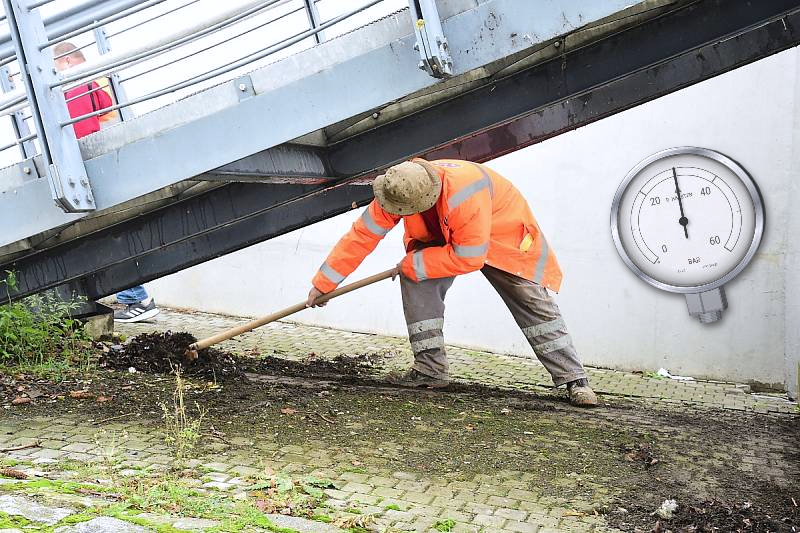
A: 30 bar
